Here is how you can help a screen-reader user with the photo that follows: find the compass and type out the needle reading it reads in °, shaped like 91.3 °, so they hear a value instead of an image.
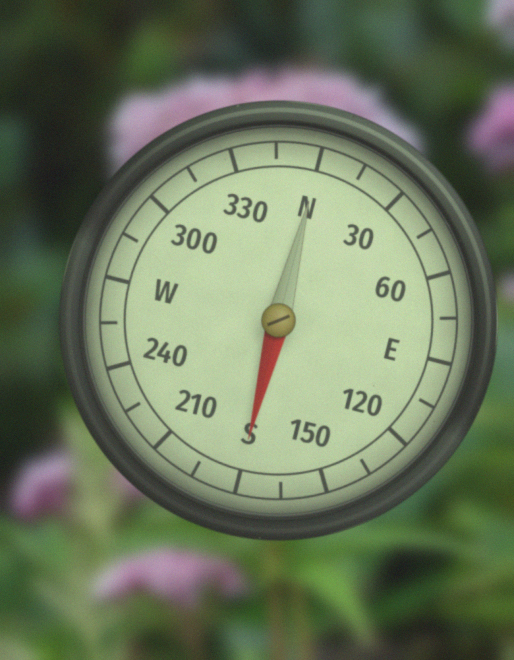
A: 180 °
